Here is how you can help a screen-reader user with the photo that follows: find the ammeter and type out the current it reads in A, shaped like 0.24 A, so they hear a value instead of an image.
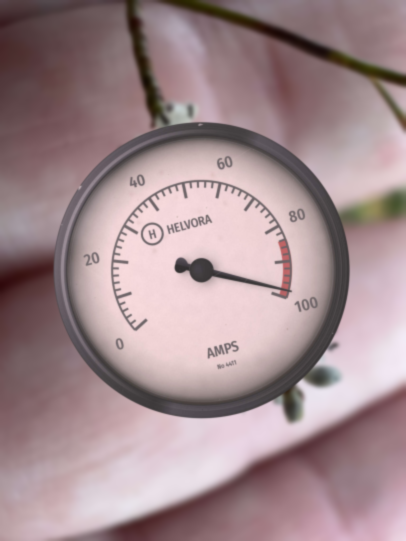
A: 98 A
